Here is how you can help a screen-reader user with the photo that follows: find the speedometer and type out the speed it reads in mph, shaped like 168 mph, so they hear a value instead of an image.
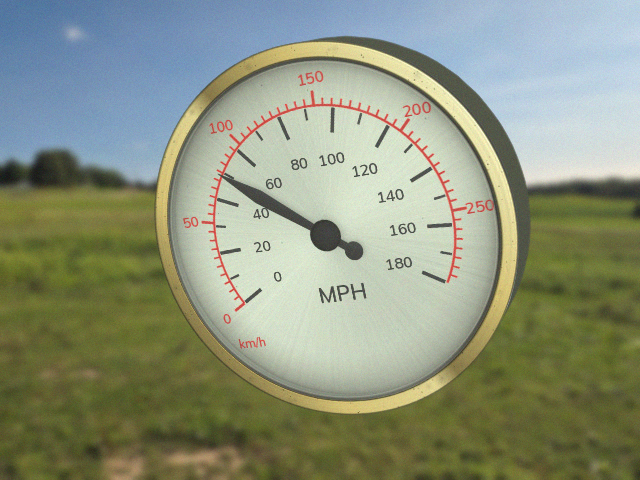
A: 50 mph
